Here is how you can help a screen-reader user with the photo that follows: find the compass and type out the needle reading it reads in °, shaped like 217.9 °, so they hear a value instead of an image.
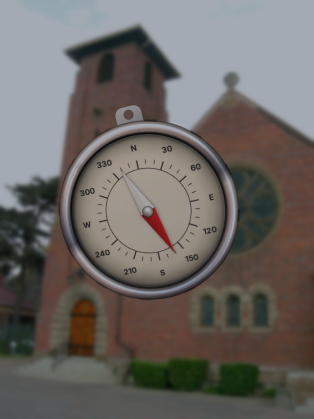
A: 160 °
